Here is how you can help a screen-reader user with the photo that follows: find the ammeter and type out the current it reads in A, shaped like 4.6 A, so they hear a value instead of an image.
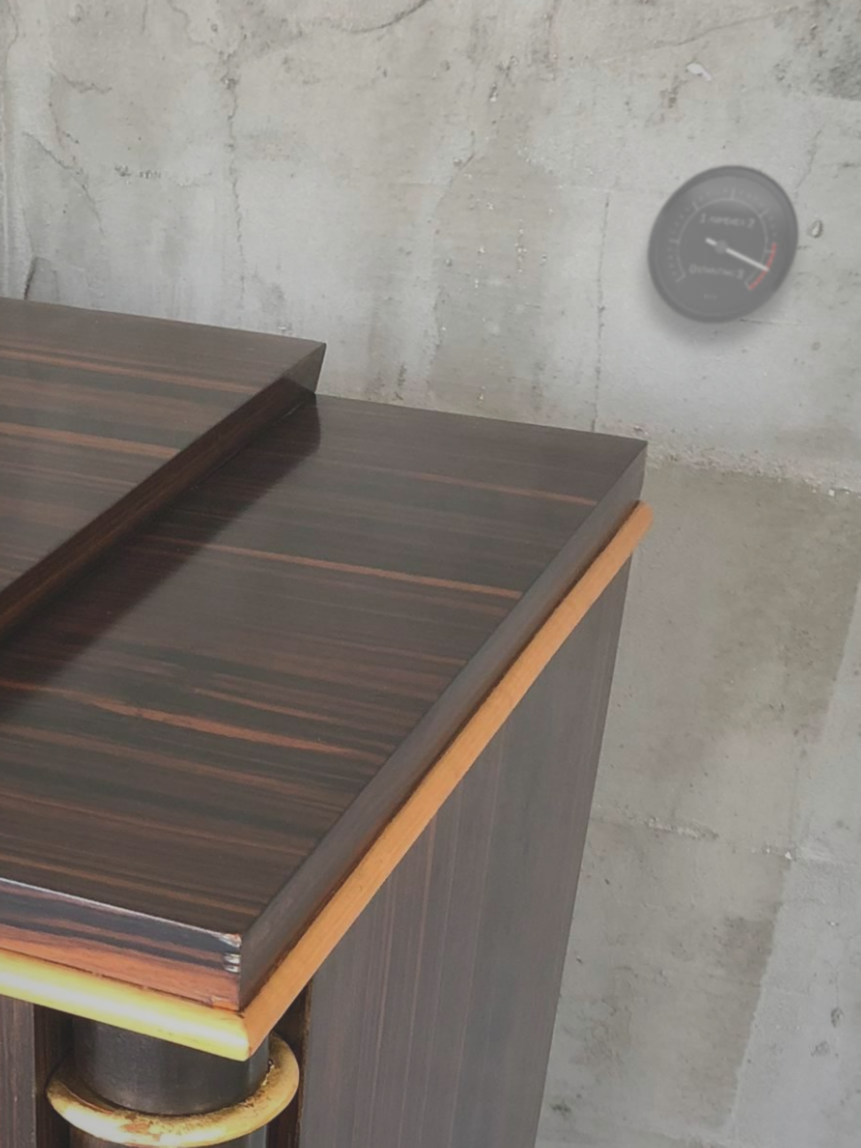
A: 2.7 A
